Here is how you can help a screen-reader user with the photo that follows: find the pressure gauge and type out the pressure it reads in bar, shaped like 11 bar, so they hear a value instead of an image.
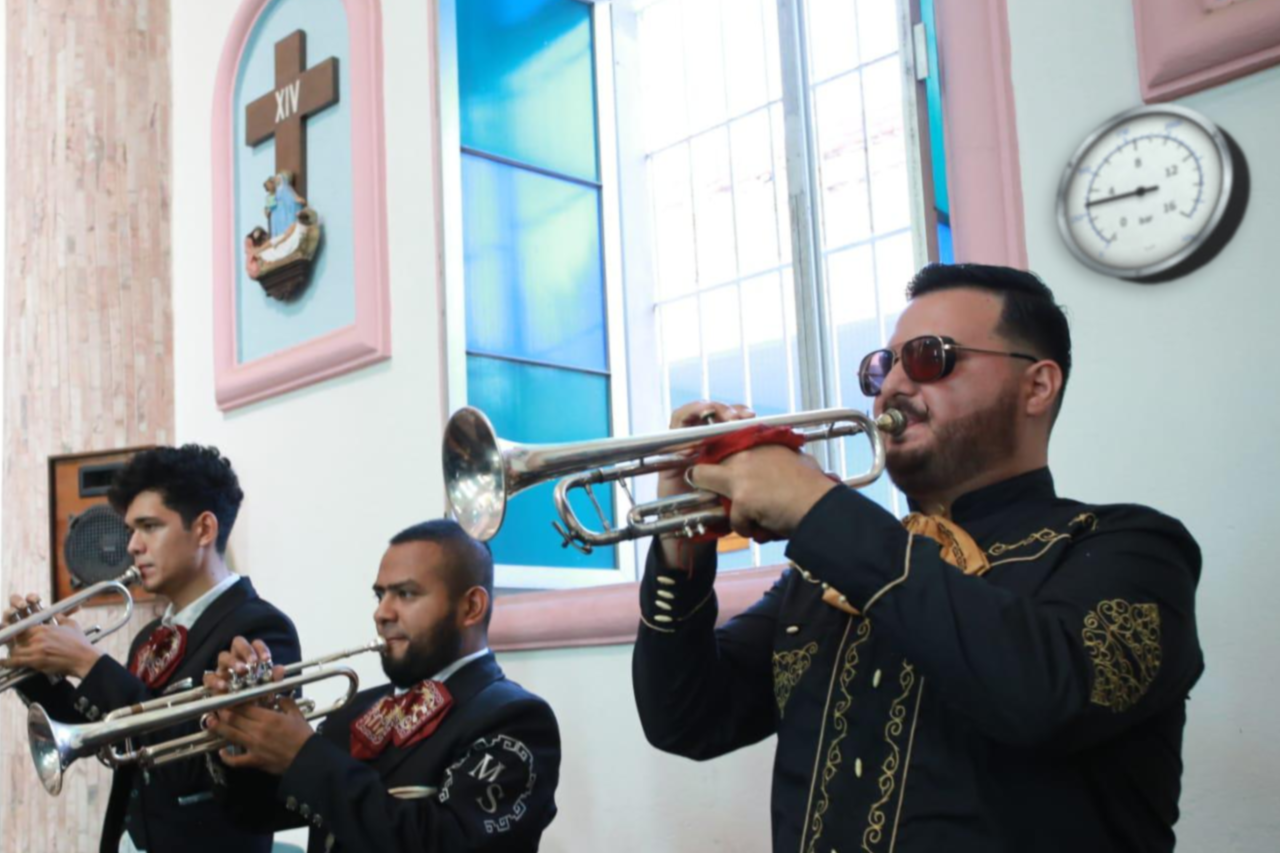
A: 3 bar
